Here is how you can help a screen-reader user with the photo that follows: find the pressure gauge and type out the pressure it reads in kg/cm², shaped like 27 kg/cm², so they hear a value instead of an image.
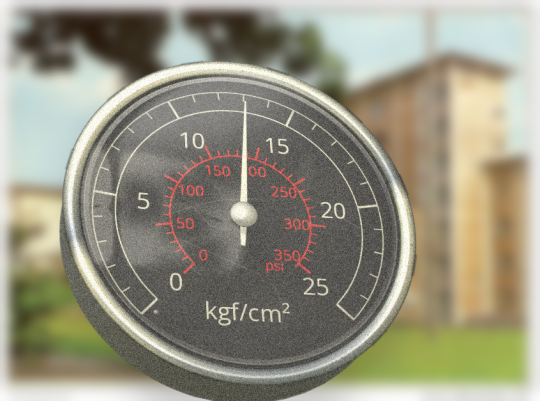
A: 13 kg/cm²
